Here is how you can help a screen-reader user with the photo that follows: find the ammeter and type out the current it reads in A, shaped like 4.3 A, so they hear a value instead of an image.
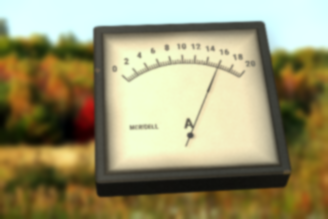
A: 16 A
